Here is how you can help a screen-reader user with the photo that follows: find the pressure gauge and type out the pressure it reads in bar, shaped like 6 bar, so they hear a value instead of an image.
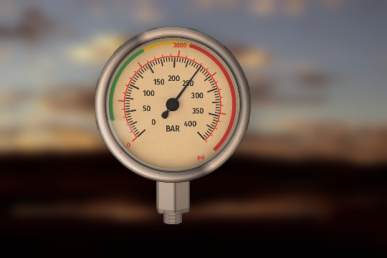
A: 250 bar
